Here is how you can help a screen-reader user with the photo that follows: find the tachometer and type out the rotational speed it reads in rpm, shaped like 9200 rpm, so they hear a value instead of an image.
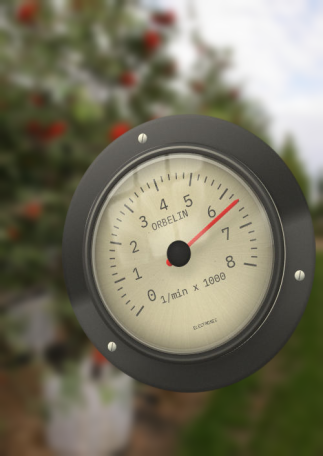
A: 6400 rpm
